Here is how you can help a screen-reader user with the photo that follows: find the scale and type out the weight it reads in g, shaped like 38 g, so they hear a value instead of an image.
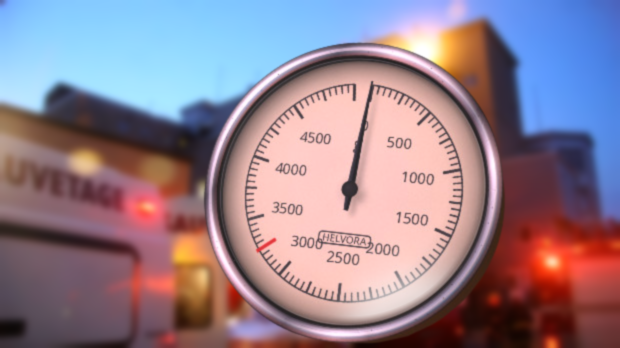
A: 0 g
